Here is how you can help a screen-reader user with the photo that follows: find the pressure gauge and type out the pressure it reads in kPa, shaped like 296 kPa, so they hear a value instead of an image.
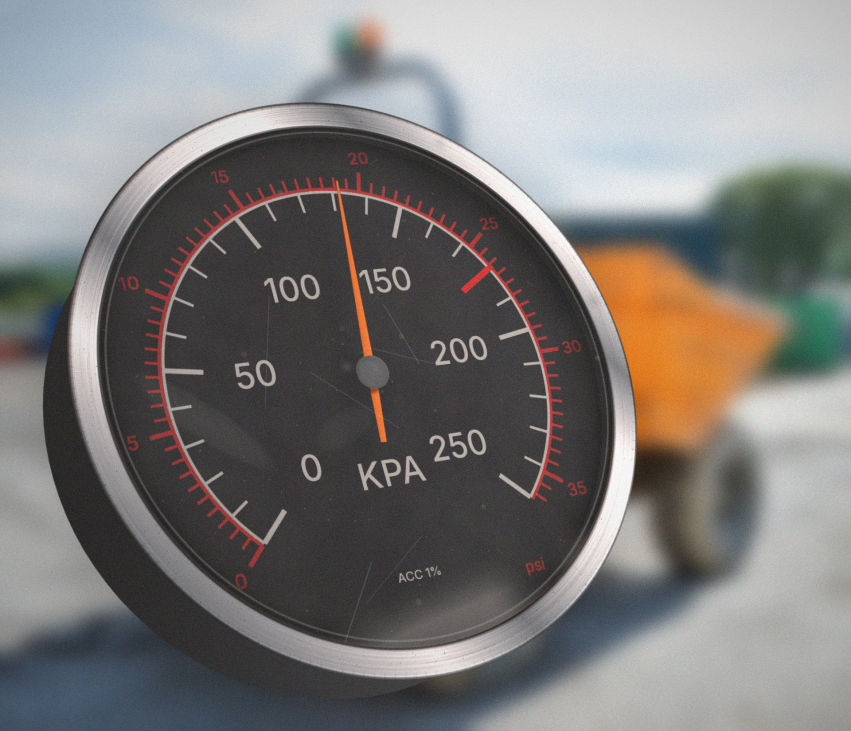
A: 130 kPa
